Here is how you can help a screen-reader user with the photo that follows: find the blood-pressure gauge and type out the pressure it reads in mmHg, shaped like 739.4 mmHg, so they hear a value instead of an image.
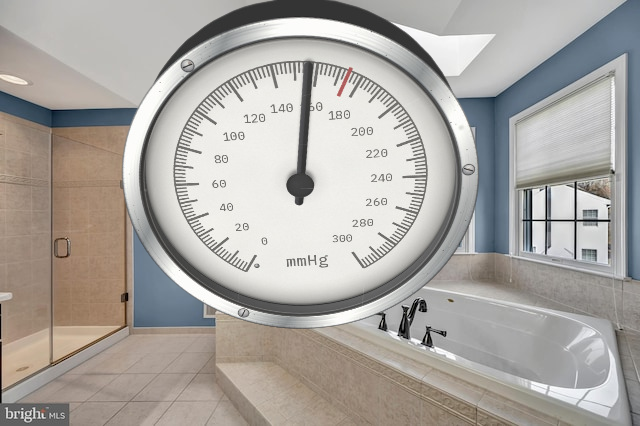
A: 156 mmHg
